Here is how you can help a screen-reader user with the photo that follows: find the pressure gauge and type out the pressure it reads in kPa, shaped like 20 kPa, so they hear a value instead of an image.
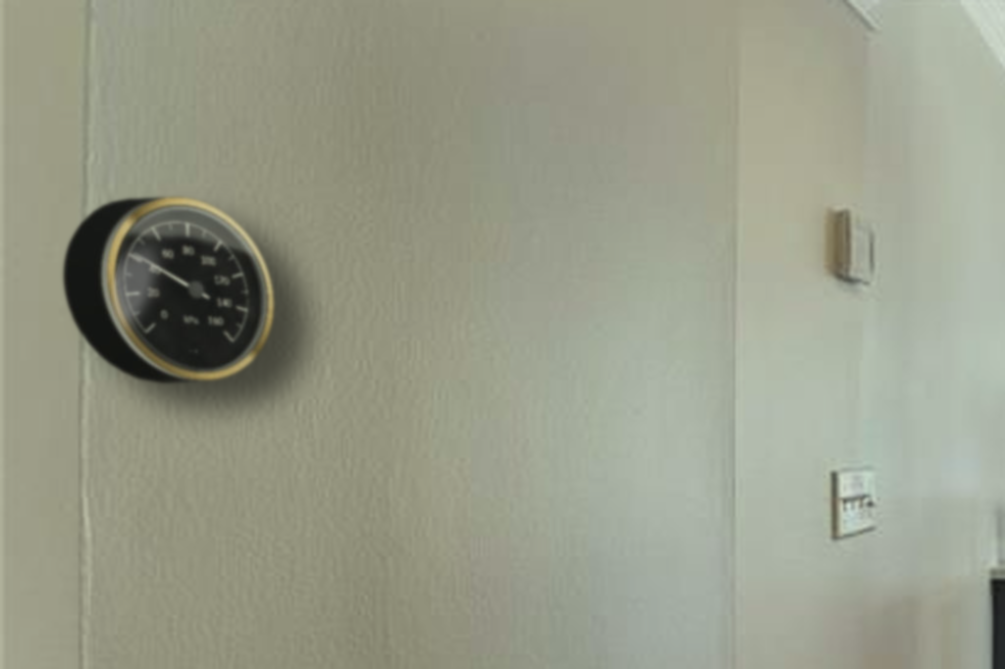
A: 40 kPa
